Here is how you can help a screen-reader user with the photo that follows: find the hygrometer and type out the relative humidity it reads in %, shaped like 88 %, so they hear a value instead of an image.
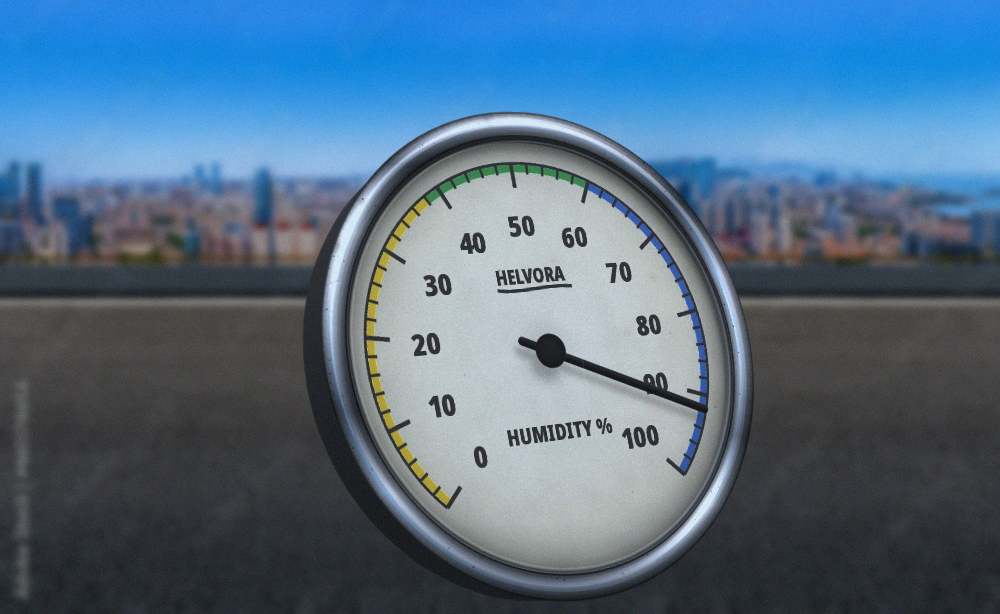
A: 92 %
